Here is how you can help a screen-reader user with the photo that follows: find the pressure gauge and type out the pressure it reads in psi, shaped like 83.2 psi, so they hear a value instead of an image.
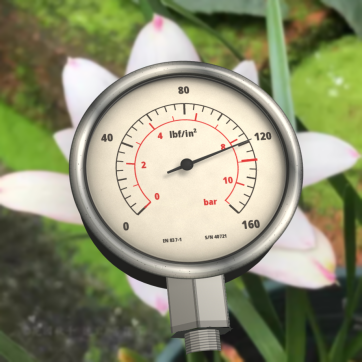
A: 120 psi
